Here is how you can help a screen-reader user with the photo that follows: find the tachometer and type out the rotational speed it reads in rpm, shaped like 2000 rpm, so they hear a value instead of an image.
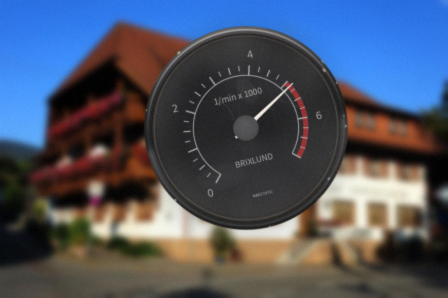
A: 5125 rpm
